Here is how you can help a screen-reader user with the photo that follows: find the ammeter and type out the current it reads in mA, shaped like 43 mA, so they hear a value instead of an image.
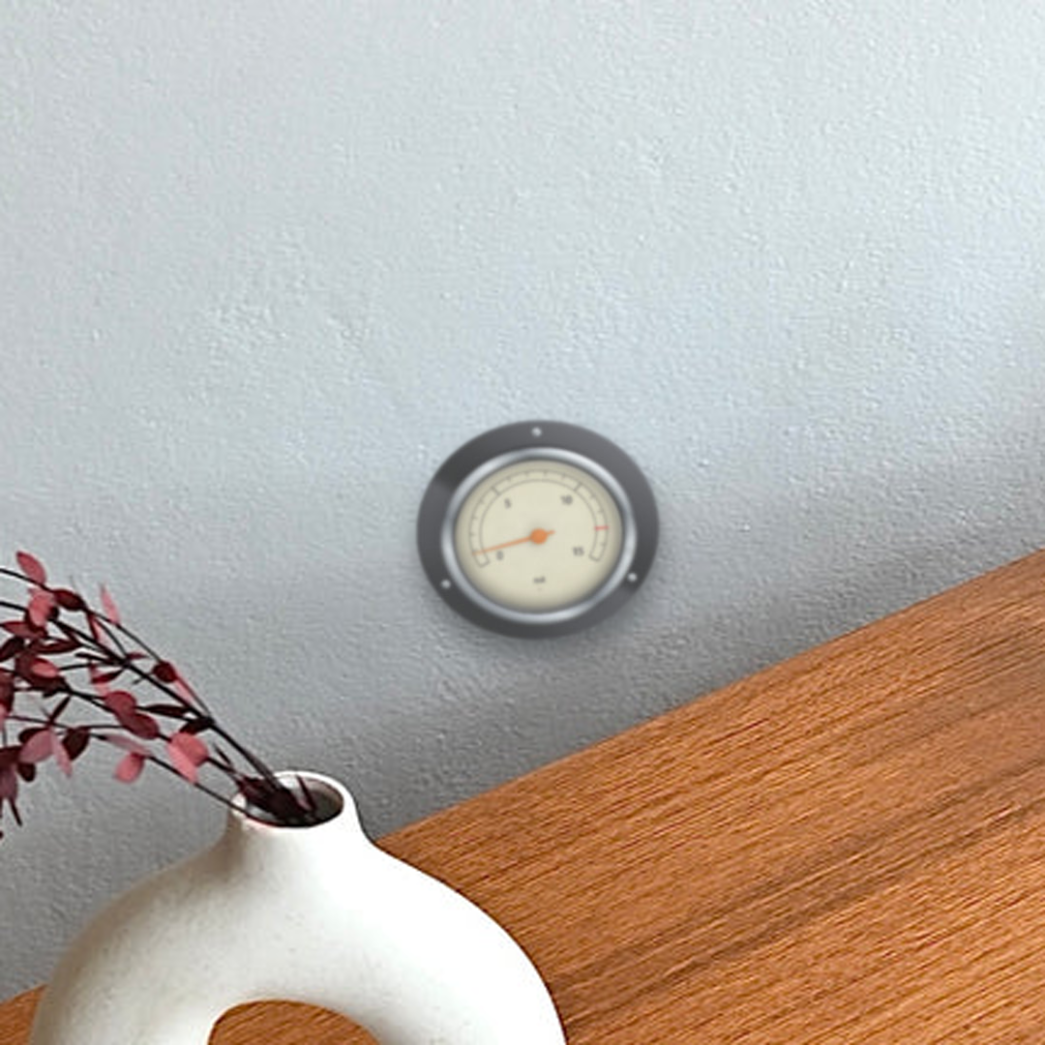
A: 1 mA
